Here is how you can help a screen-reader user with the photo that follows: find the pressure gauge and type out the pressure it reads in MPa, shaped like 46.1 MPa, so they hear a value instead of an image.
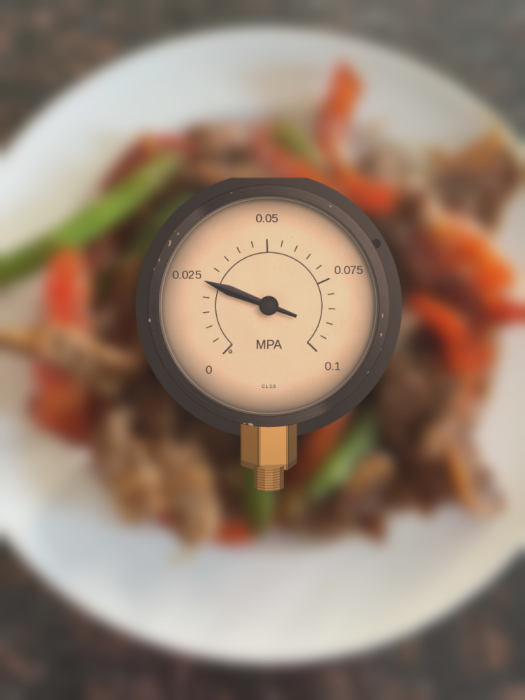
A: 0.025 MPa
